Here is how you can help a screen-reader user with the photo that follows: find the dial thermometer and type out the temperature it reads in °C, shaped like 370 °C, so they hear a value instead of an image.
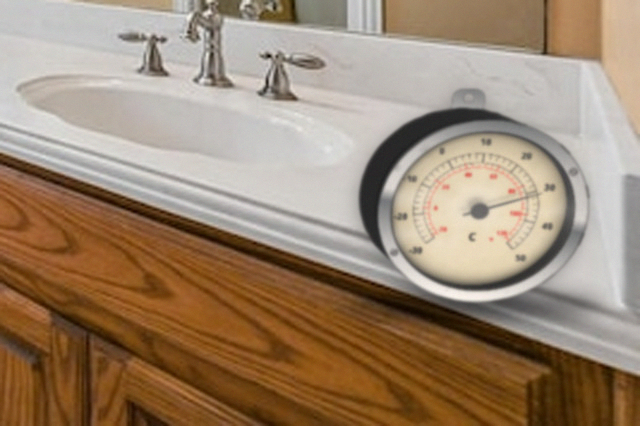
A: 30 °C
